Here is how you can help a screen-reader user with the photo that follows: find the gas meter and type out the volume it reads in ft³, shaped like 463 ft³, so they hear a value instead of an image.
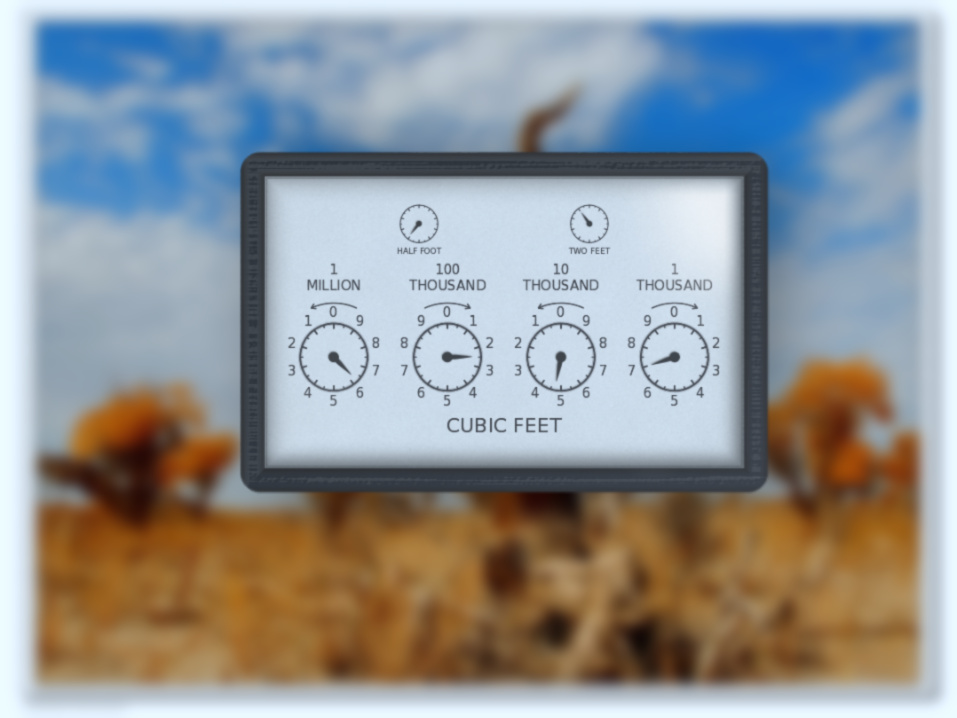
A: 624700 ft³
